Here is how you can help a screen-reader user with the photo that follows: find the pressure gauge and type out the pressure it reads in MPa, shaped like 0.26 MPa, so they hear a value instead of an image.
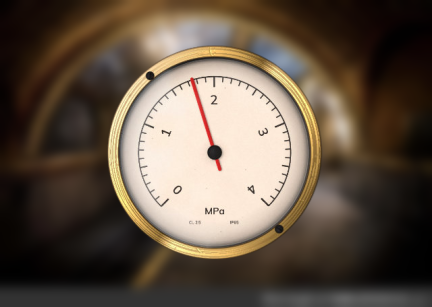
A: 1.75 MPa
